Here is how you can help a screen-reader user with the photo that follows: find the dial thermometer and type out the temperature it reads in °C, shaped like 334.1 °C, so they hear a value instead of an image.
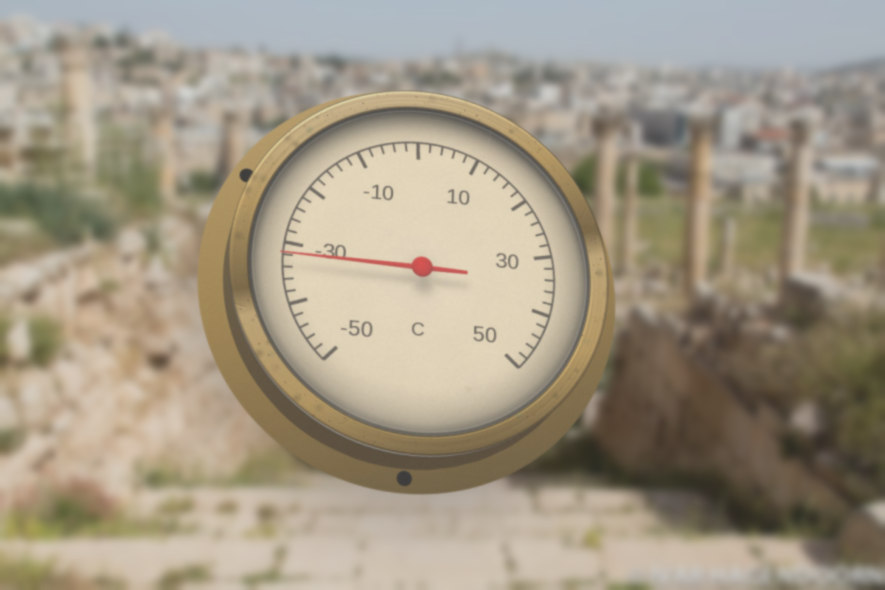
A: -32 °C
